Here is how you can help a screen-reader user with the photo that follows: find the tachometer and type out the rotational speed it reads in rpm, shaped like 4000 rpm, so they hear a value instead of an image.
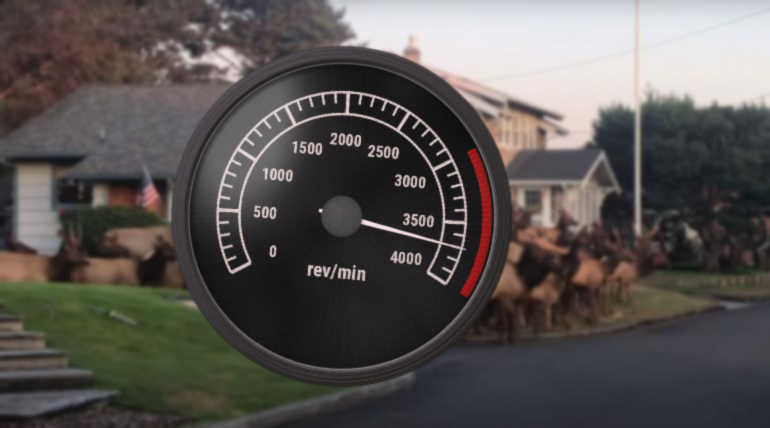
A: 3700 rpm
